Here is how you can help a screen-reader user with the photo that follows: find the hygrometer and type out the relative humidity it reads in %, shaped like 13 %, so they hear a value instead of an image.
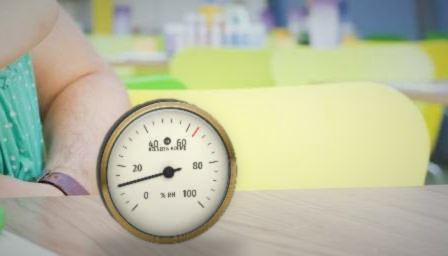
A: 12 %
